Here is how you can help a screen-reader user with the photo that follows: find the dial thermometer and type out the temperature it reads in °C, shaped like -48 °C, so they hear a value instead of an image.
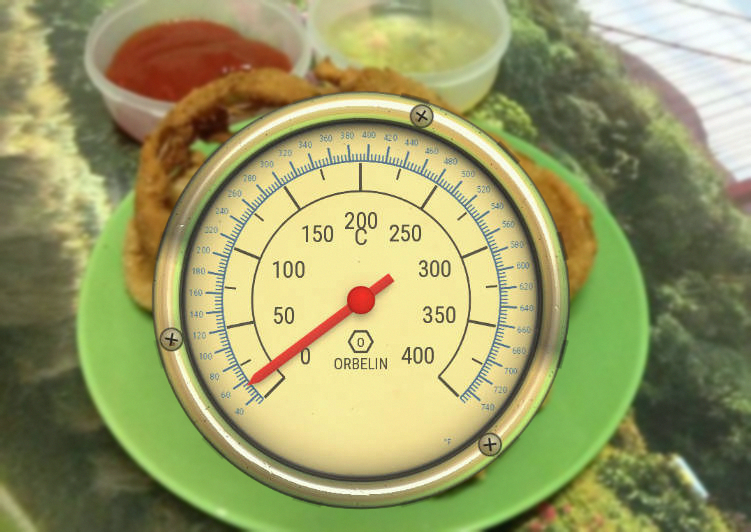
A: 12.5 °C
